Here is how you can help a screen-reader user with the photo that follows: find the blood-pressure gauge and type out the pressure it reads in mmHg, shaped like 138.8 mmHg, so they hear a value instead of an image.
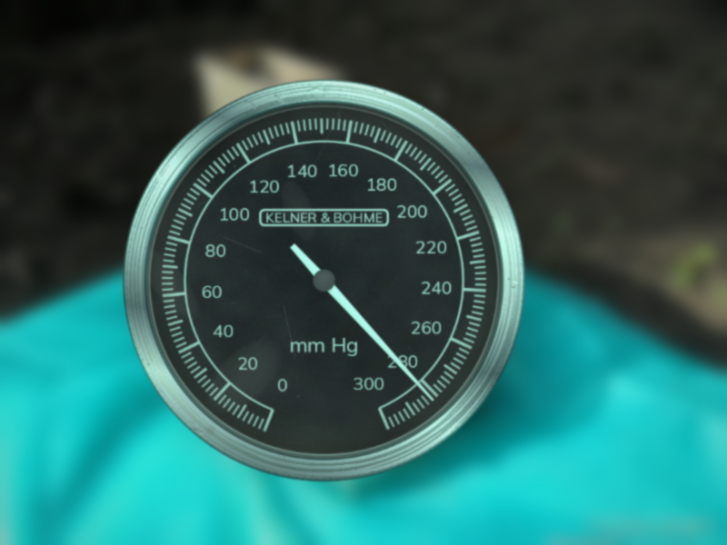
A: 282 mmHg
